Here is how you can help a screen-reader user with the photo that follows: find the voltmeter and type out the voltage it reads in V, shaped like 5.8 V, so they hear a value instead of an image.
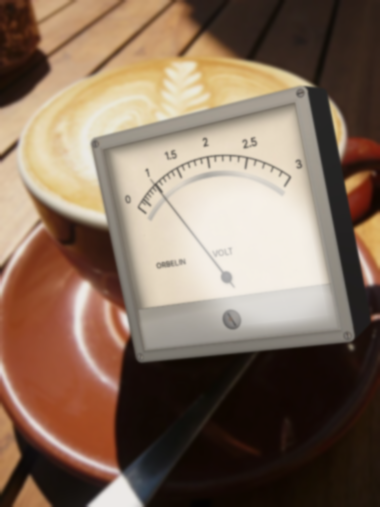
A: 1 V
